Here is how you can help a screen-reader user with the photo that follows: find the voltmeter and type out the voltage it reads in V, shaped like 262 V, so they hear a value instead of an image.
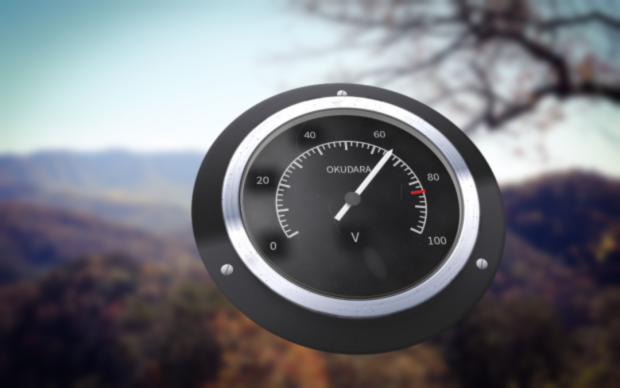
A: 66 V
